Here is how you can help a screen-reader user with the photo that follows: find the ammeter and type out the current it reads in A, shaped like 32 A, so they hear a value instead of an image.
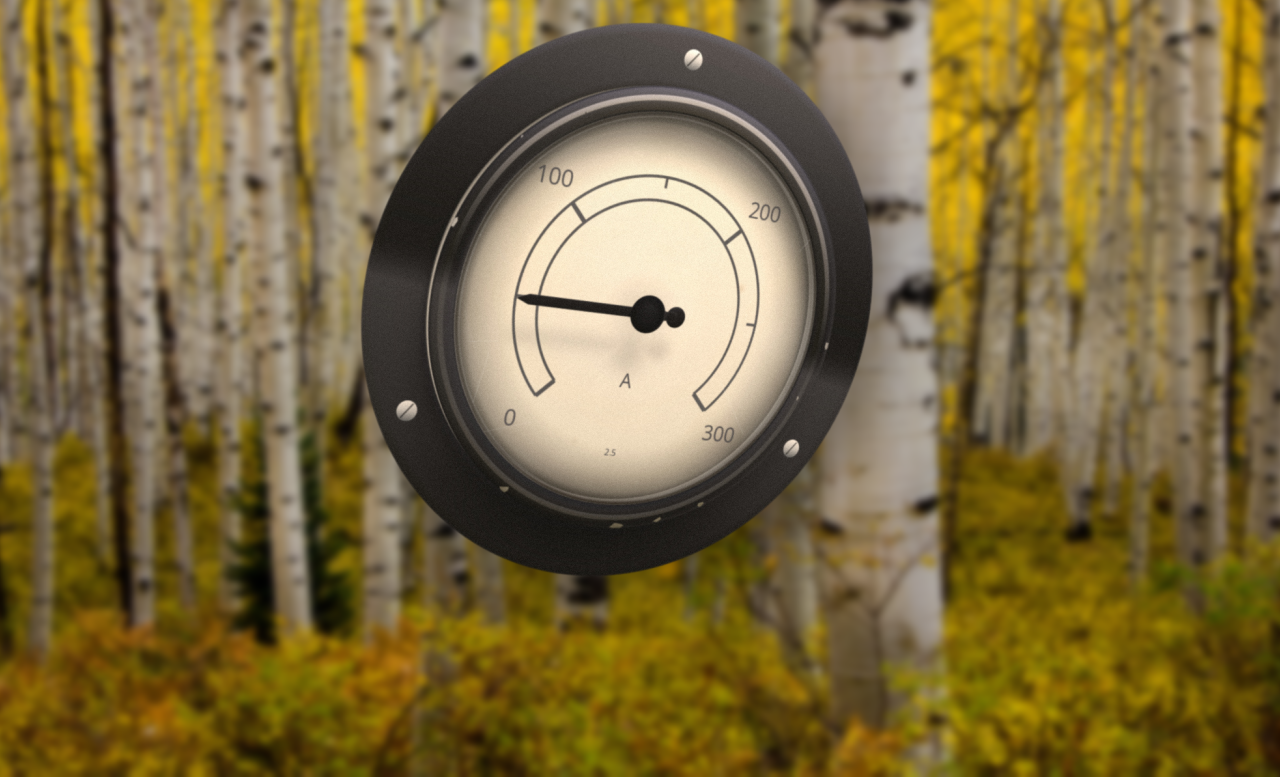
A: 50 A
